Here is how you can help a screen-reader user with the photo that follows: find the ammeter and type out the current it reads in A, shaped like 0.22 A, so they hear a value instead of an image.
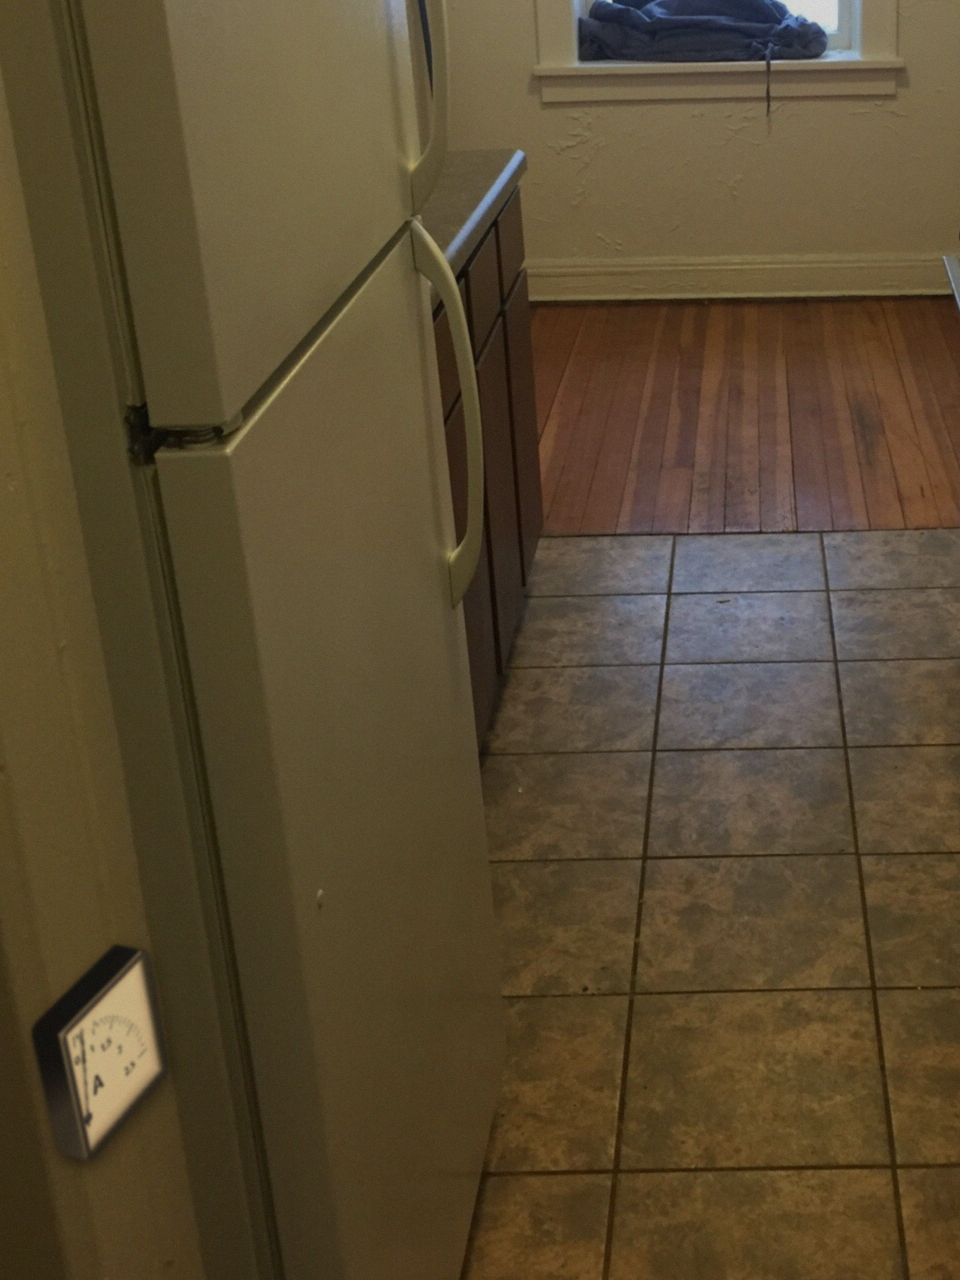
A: 0.5 A
